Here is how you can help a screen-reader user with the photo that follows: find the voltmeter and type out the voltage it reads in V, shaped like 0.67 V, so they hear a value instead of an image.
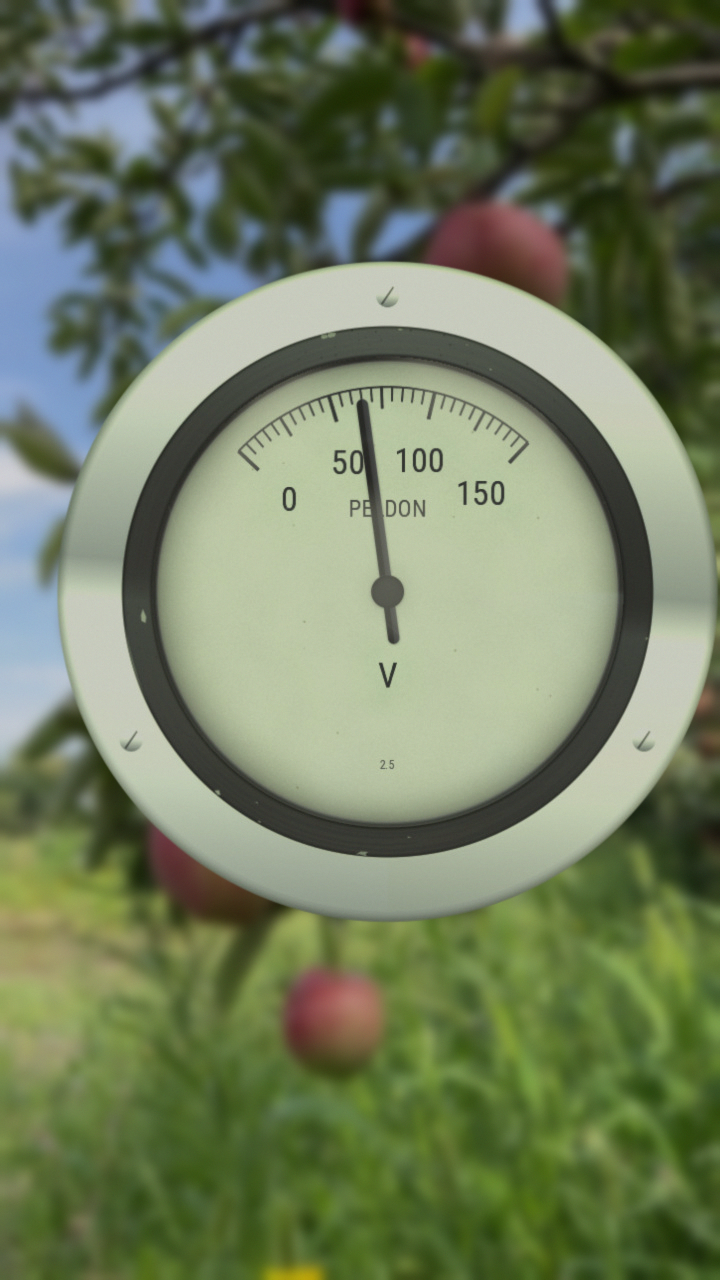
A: 65 V
